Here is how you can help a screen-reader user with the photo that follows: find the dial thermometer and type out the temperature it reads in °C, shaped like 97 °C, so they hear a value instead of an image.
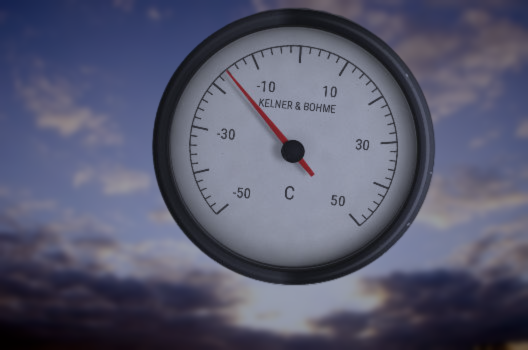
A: -16 °C
